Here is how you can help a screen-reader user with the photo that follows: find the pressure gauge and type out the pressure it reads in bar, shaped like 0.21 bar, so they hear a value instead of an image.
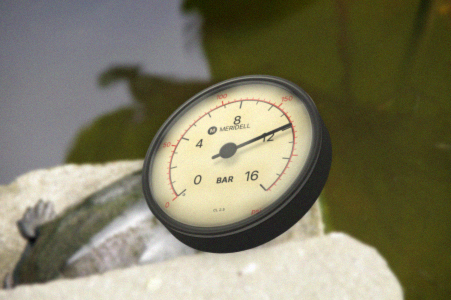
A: 12 bar
